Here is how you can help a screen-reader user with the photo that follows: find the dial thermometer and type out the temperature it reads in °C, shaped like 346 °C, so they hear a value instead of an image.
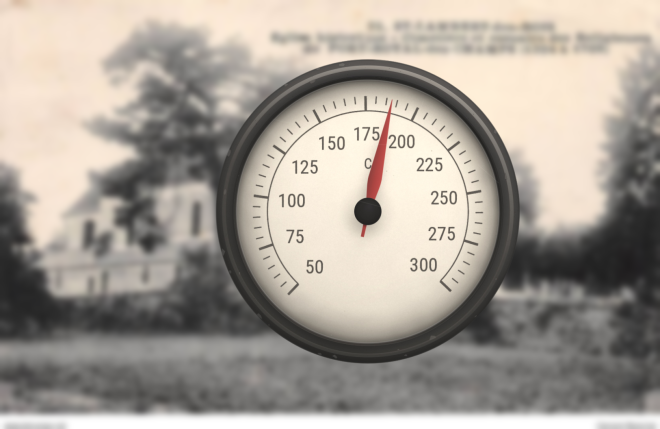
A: 187.5 °C
